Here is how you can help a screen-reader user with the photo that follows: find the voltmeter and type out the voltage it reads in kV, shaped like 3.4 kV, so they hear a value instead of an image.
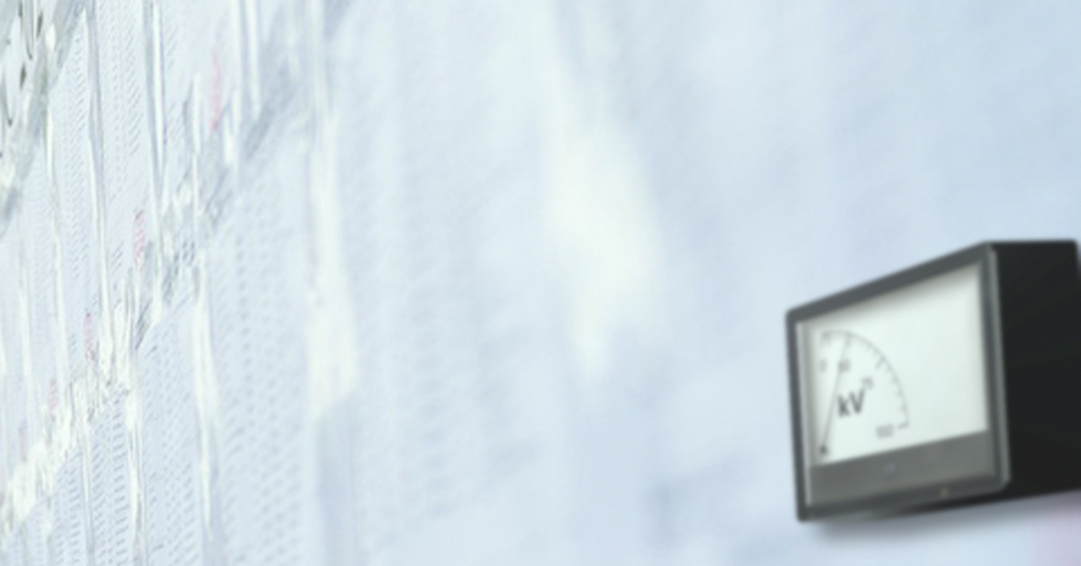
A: 50 kV
